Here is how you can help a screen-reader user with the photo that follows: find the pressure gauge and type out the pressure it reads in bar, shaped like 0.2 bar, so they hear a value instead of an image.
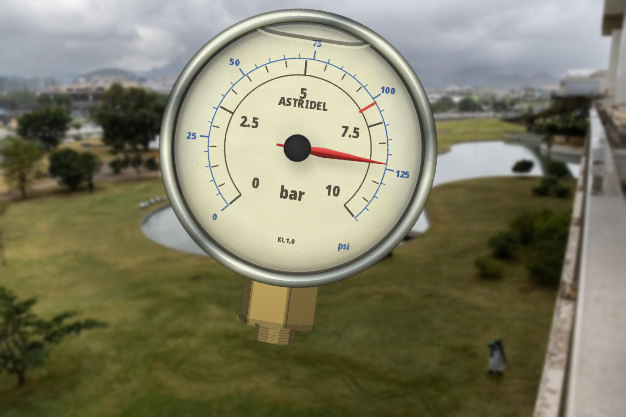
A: 8.5 bar
